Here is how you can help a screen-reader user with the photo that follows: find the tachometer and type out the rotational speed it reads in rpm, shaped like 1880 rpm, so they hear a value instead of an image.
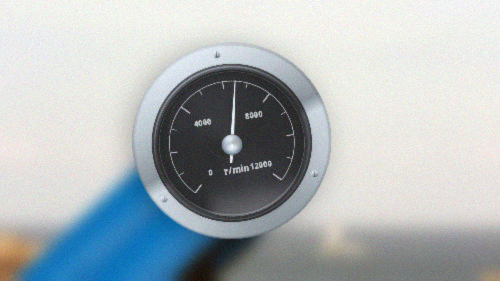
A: 6500 rpm
